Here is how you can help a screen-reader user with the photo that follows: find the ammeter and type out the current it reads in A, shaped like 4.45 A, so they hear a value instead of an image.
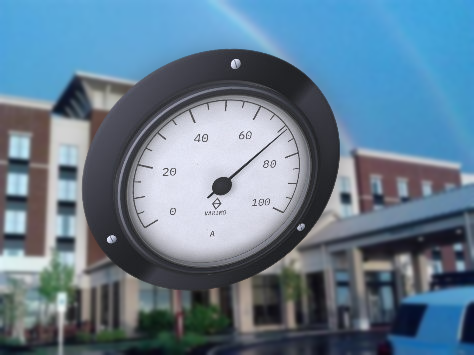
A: 70 A
